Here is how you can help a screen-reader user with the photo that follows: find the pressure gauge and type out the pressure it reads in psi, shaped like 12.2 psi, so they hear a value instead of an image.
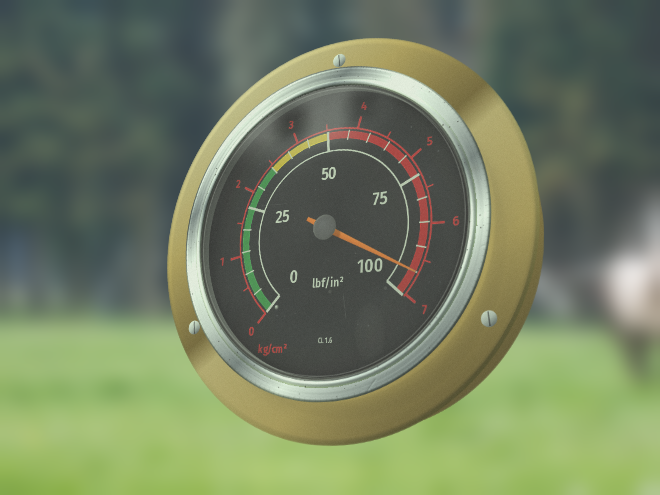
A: 95 psi
